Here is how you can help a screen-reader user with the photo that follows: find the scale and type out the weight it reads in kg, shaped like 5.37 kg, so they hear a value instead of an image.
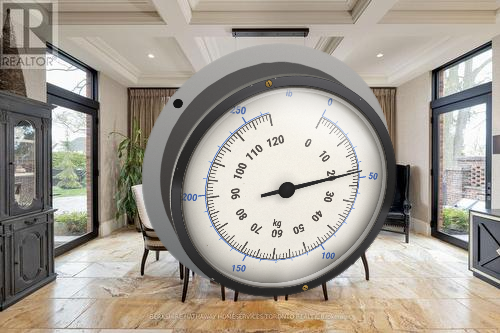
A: 20 kg
